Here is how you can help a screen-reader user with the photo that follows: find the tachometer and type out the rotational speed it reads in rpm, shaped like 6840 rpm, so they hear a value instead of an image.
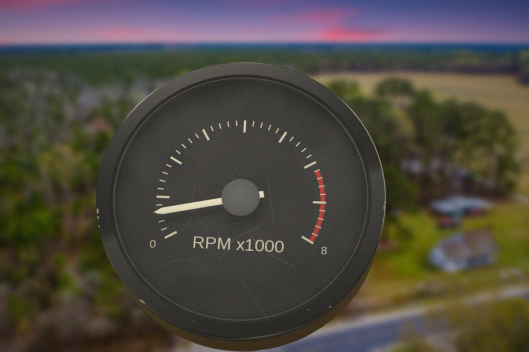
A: 600 rpm
